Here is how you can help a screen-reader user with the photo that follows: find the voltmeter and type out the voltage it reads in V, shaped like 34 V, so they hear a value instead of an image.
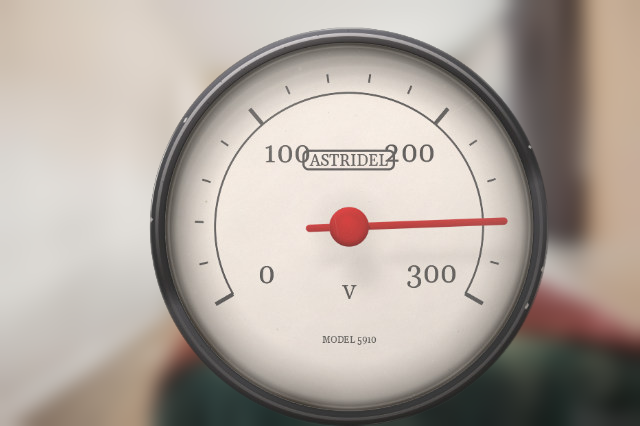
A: 260 V
